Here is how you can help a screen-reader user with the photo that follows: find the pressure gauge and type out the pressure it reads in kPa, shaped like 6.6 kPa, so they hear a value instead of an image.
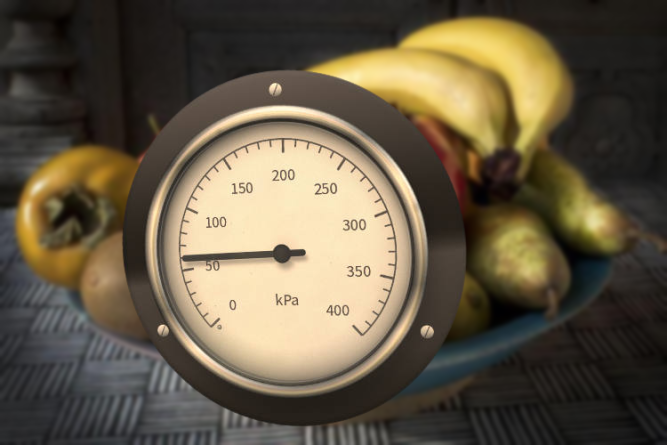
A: 60 kPa
